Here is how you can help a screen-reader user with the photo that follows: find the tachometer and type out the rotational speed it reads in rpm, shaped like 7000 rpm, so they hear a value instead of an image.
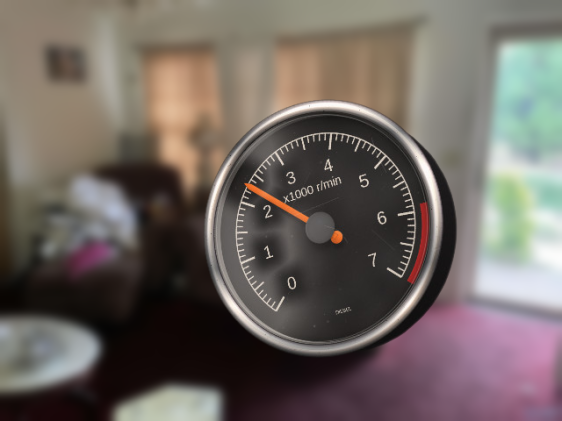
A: 2300 rpm
